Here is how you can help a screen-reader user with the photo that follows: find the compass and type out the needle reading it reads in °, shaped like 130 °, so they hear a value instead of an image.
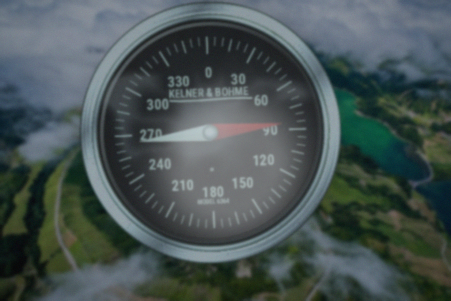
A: 85 °
